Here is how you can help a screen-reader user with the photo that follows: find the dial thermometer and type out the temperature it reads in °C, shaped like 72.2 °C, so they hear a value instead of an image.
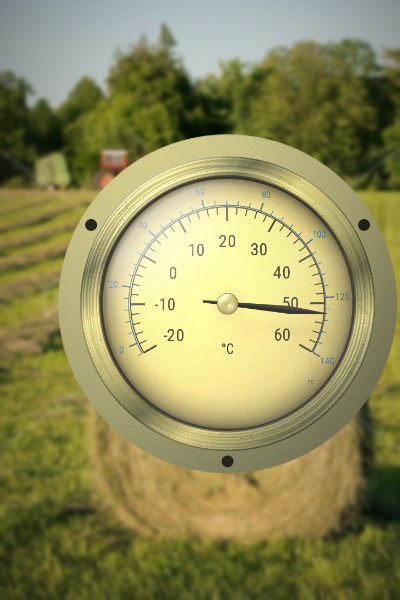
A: 52 °C
